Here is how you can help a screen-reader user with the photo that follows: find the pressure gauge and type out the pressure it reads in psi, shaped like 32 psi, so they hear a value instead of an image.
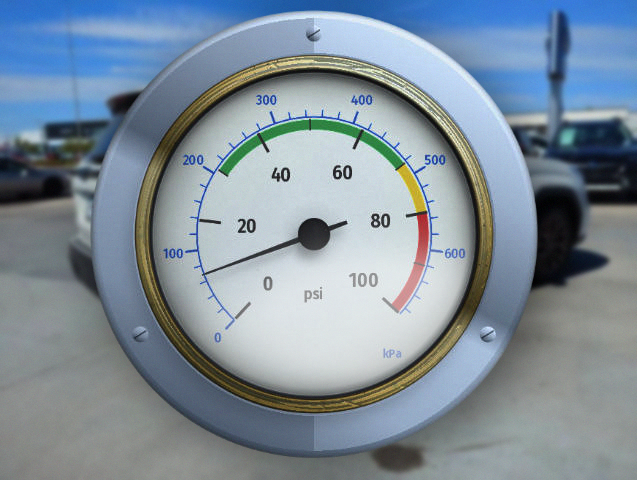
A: 10 psi
